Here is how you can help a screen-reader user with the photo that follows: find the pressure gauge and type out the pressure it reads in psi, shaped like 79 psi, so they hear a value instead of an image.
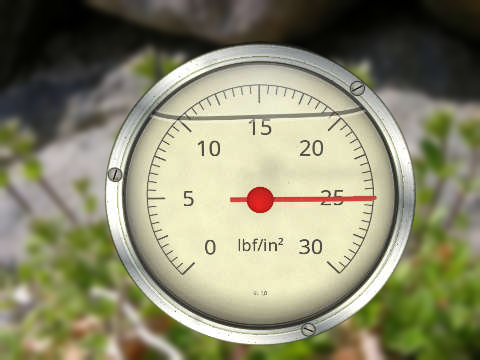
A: 25 psi
